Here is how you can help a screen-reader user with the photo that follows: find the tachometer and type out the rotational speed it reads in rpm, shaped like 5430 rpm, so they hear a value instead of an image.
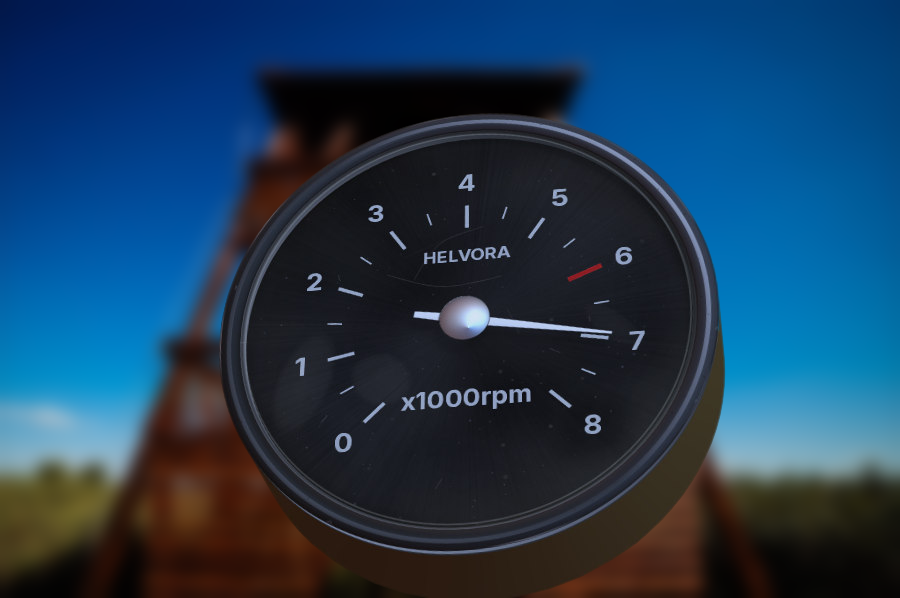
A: 7000 rpm
